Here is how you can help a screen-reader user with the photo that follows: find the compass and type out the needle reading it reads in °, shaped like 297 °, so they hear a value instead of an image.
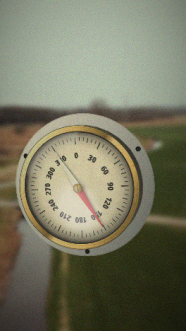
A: 150 °
